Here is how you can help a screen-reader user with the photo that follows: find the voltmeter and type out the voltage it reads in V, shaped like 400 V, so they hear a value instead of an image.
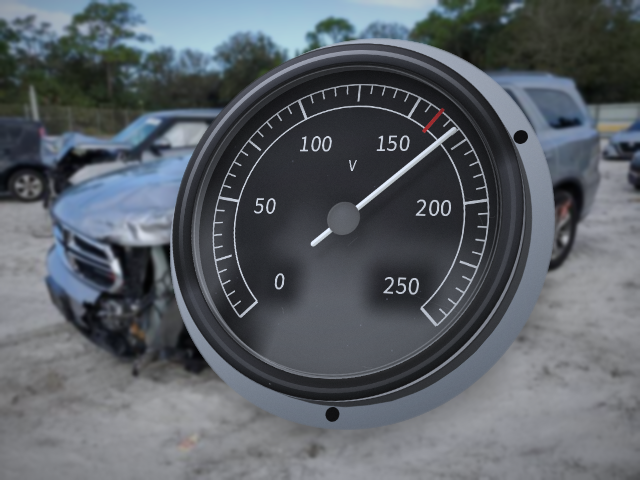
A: 170 V
